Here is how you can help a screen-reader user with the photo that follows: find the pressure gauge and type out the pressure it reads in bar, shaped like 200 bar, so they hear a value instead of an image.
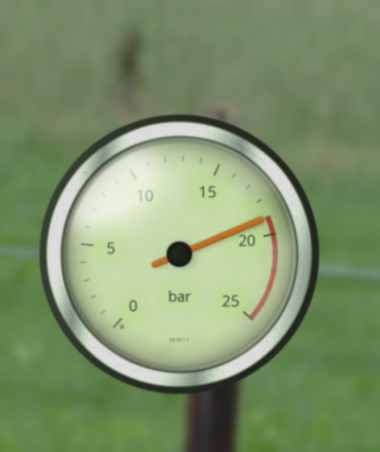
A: 19 bar
